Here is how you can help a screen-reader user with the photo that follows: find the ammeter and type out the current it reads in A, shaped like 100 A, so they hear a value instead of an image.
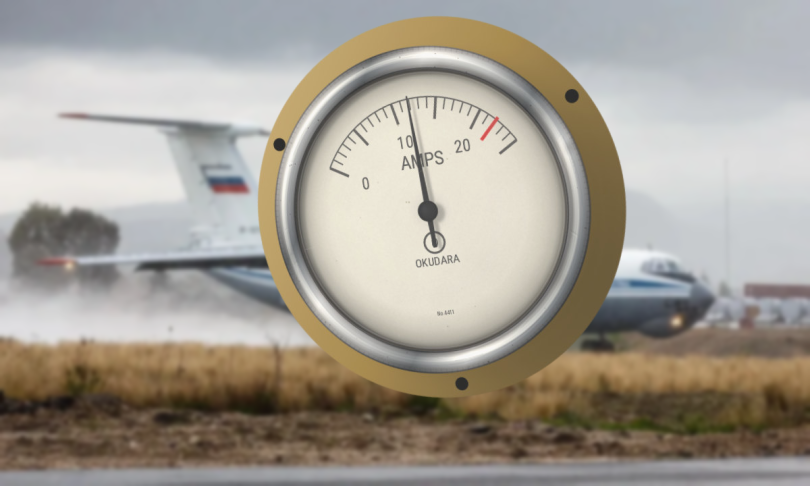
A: 12 A
